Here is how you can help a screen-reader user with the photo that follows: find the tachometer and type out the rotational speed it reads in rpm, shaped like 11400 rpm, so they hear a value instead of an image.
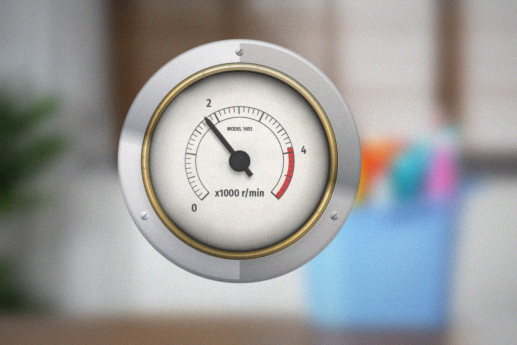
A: 1800 rpm
